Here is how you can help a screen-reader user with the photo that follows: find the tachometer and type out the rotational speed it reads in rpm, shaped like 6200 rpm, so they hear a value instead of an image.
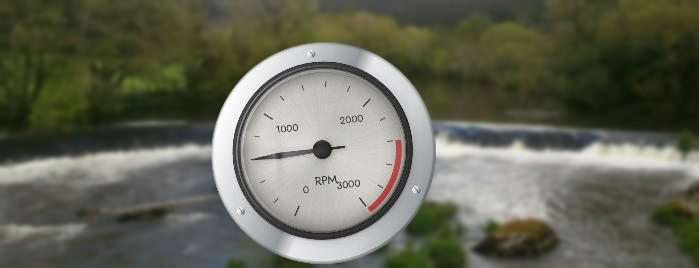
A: 600 rpm
